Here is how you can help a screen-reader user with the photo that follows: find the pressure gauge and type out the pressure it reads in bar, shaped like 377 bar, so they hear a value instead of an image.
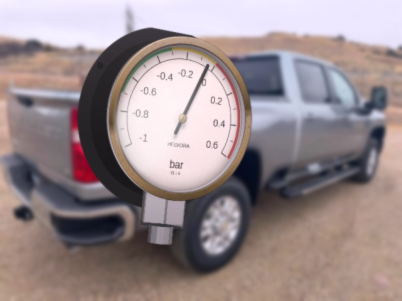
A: -0.05 bar
